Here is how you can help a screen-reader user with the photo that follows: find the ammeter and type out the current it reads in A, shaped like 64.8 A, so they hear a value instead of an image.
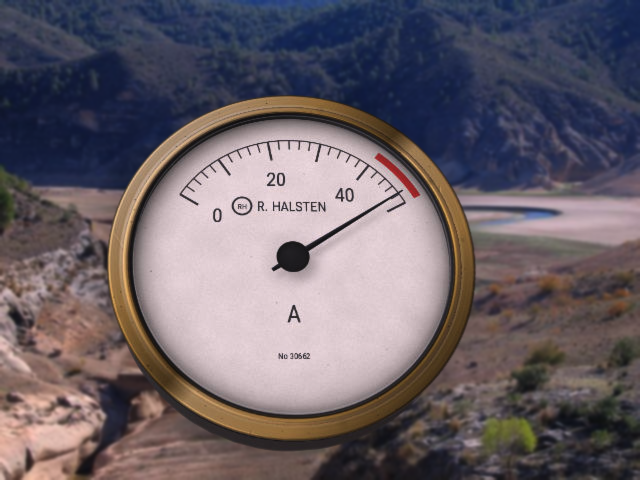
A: 48 A
